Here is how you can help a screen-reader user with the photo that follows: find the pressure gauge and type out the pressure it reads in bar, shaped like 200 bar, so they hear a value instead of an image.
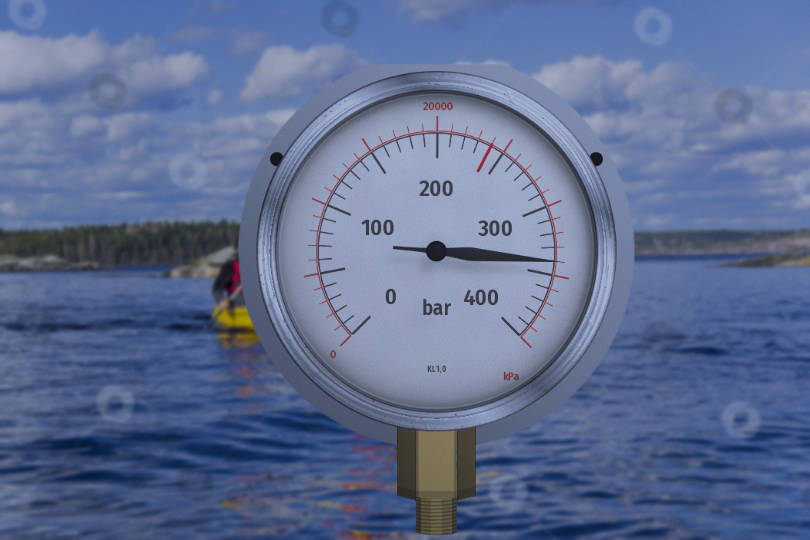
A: 340 bar
